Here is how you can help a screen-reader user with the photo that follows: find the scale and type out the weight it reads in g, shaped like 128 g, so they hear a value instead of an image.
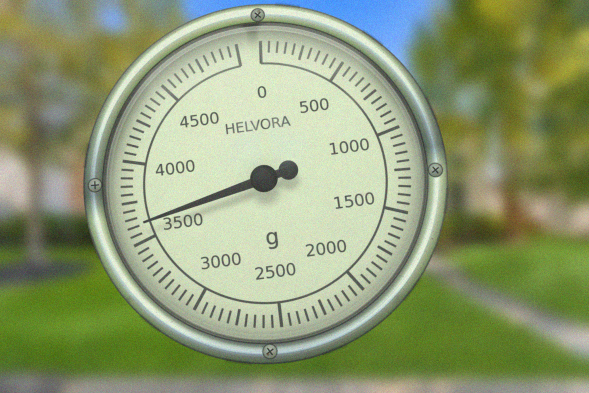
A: 3600 g
